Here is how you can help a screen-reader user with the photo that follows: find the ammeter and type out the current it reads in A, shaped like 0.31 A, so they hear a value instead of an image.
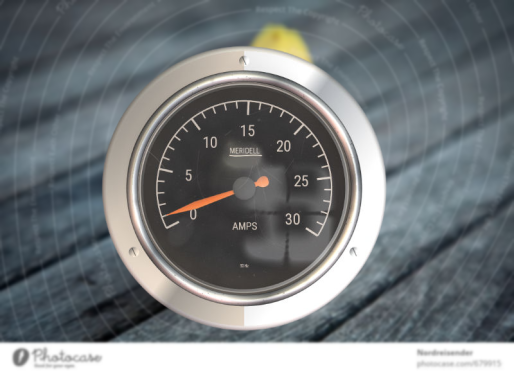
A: 1 A
